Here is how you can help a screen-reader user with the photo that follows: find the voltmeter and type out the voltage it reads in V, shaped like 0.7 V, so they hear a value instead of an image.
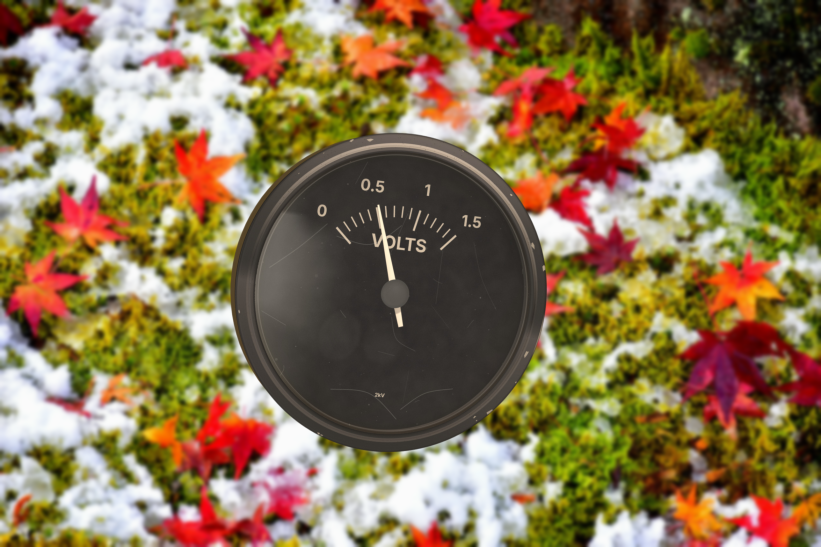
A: 0.5 V
